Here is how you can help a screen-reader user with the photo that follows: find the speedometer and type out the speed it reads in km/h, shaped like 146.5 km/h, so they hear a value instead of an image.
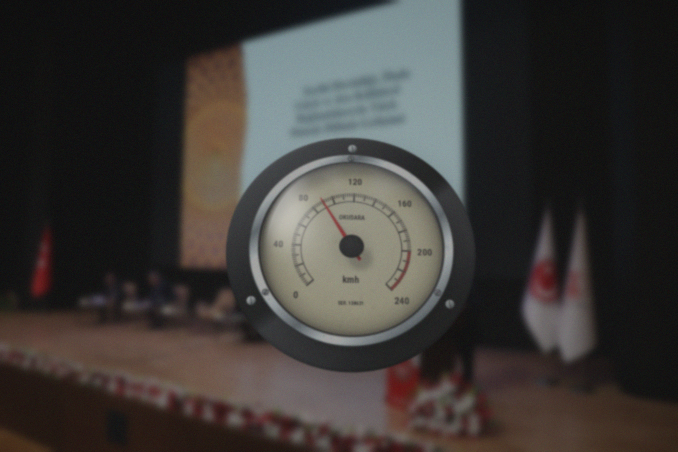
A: 90 km/h
